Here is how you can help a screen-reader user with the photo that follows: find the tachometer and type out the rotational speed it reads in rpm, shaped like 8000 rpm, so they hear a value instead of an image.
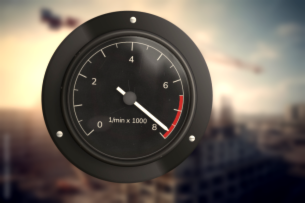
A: 7750 rpm
